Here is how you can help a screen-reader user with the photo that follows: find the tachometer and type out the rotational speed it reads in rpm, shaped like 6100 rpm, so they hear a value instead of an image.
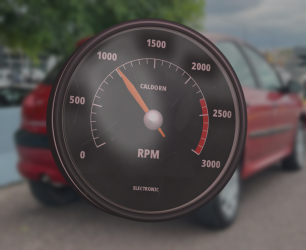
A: 1000 rpm
